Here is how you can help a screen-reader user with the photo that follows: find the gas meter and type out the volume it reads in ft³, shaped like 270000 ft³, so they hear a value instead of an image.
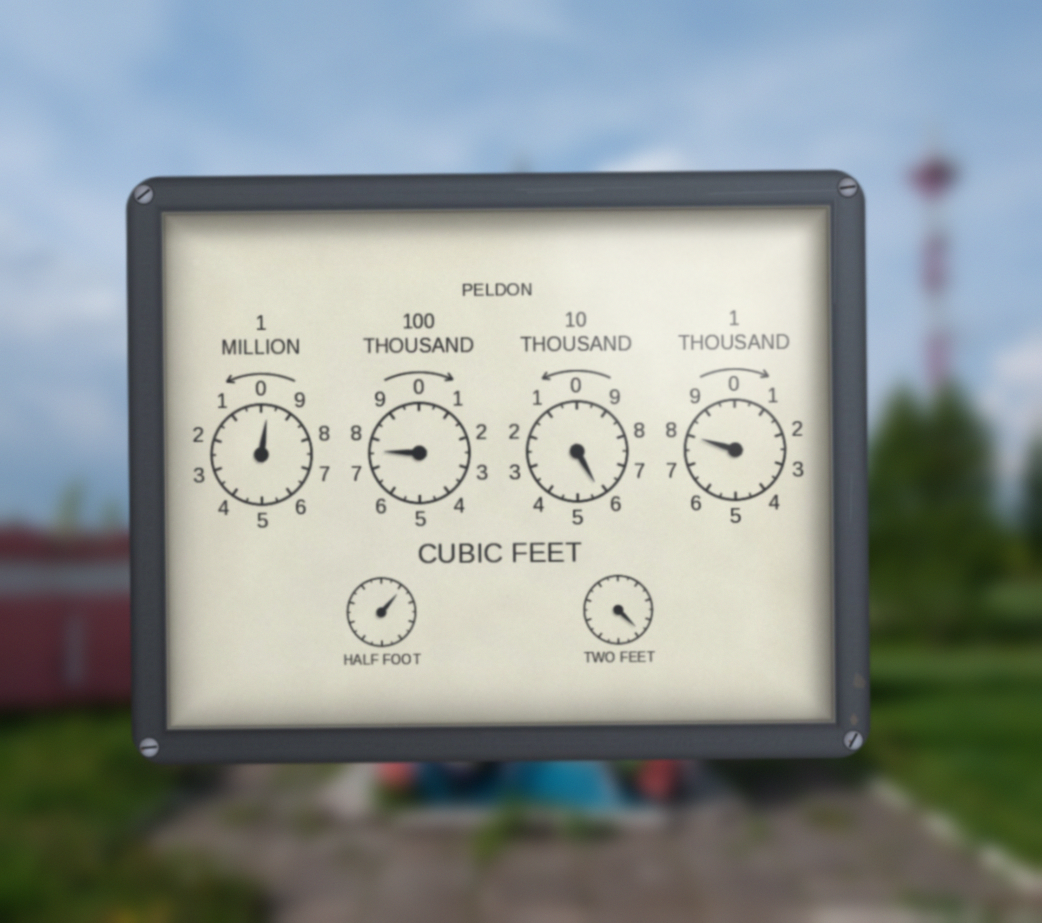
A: 975800 ft³
